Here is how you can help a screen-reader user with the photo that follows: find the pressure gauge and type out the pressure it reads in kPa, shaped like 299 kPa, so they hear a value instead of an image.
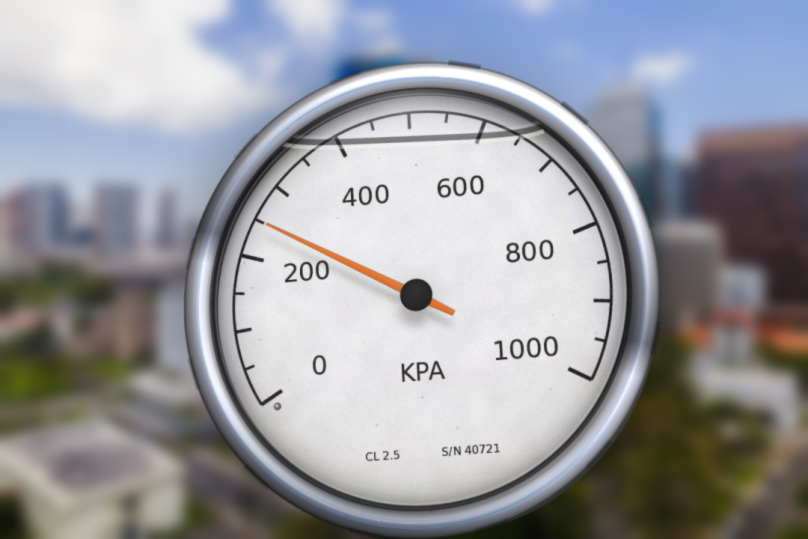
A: 250 kPa
